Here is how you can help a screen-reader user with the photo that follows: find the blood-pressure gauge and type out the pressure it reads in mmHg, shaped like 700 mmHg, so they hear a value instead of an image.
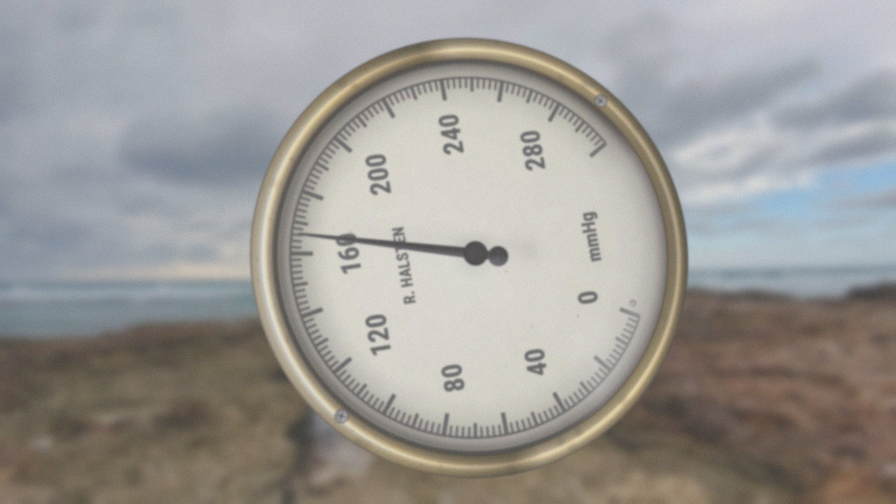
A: 166 mmHg
